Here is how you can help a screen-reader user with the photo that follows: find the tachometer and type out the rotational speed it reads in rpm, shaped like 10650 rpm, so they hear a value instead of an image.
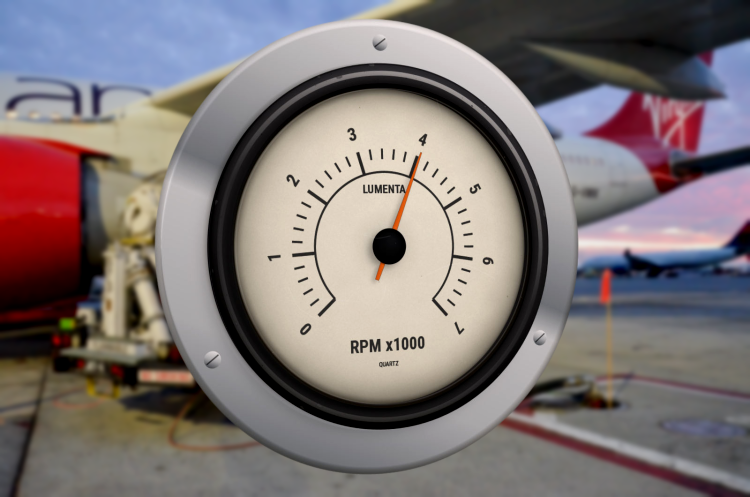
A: 4000 rpm
